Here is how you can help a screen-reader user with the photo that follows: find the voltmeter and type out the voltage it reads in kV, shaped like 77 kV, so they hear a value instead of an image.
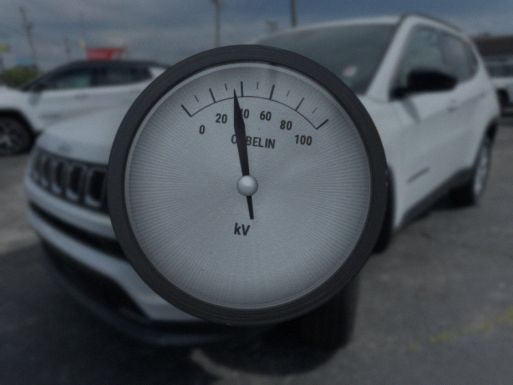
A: 35 kV
